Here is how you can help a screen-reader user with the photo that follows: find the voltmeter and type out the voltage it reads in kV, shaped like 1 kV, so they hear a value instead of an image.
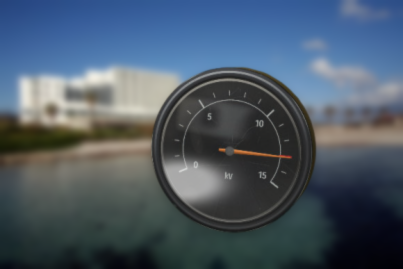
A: 13 kV
